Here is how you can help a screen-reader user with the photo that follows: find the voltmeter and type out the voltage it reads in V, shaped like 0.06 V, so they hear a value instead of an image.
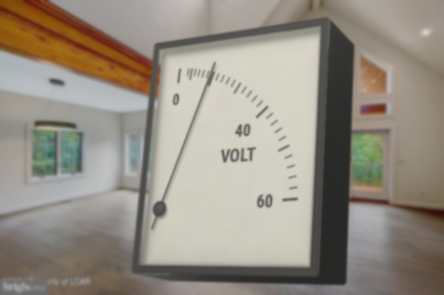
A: 20 V
